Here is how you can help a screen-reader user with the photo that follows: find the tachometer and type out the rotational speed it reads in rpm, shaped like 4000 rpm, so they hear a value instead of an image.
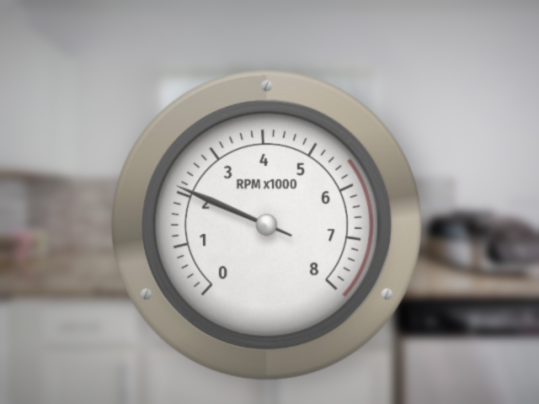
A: 2100 rpm
